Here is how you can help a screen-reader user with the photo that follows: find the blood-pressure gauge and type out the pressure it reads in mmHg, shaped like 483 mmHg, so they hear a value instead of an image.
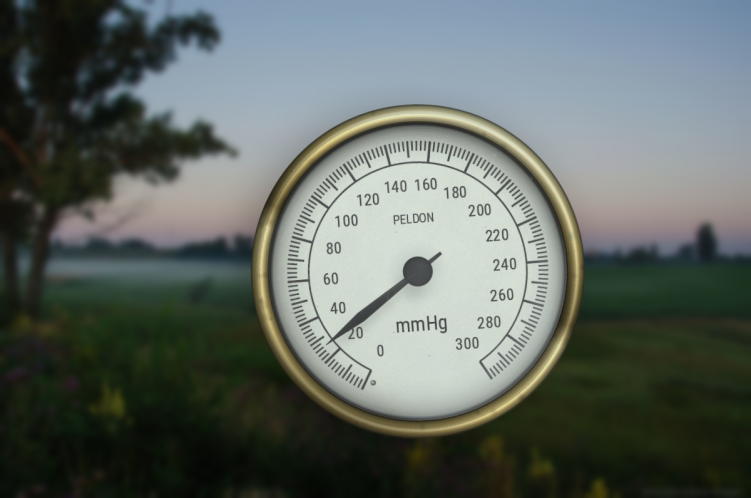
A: 26 mmHg
